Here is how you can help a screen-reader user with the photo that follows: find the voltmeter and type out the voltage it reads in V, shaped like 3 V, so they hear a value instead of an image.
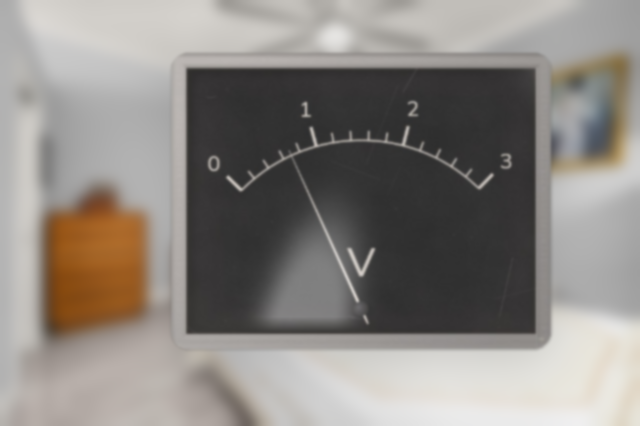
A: 0.7 V
